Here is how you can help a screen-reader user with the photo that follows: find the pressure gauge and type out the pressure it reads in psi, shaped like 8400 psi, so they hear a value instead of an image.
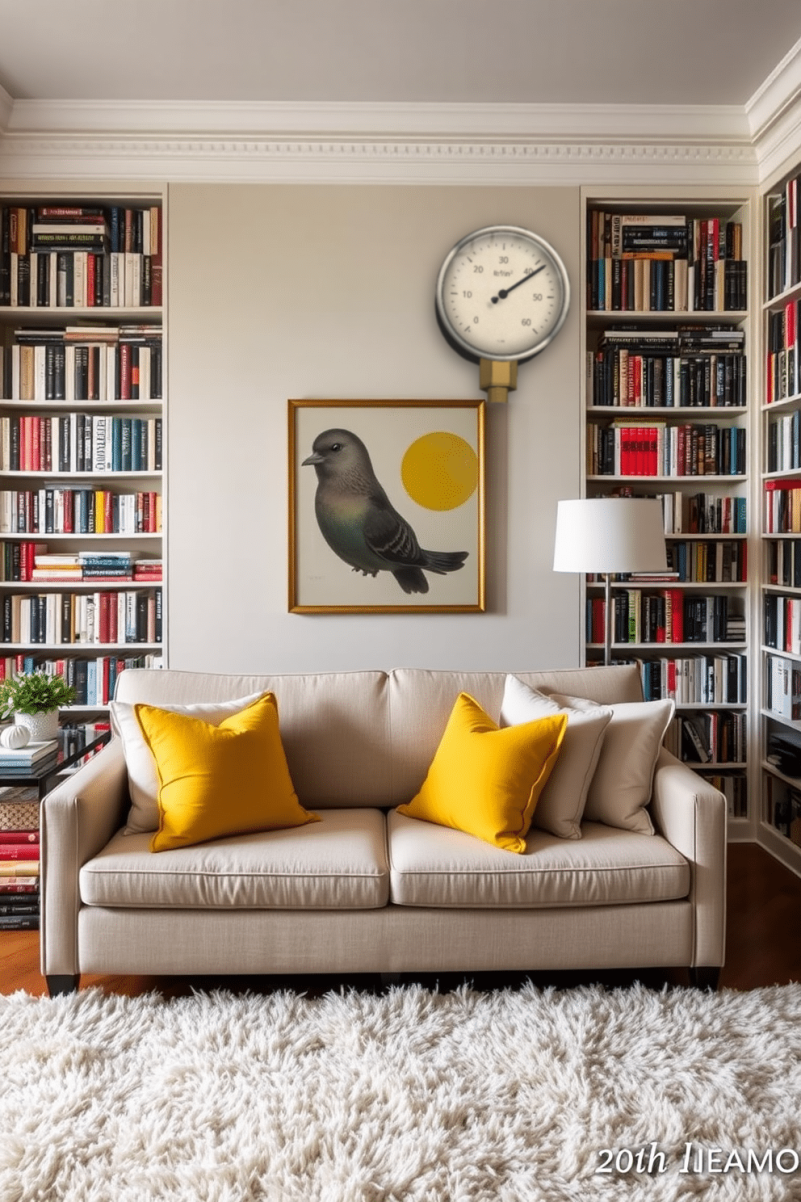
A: 42 psi
